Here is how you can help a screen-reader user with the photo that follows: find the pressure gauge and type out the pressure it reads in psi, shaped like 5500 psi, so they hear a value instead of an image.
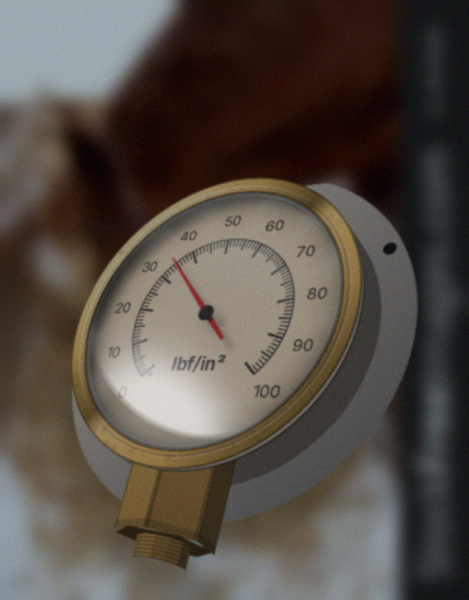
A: 35 psi
